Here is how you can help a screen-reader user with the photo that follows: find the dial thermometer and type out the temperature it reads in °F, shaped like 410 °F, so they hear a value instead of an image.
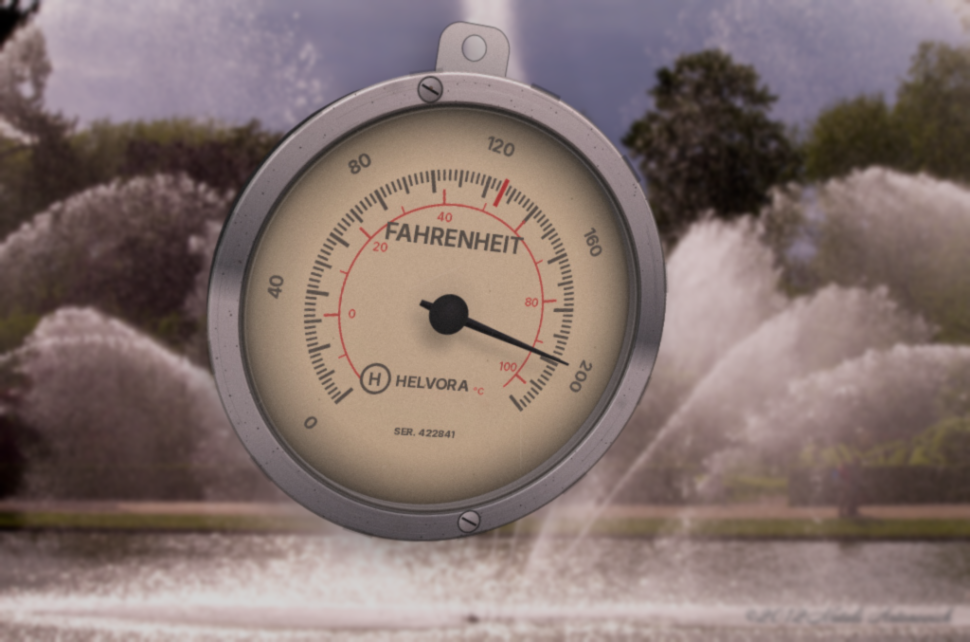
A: 198 °F
